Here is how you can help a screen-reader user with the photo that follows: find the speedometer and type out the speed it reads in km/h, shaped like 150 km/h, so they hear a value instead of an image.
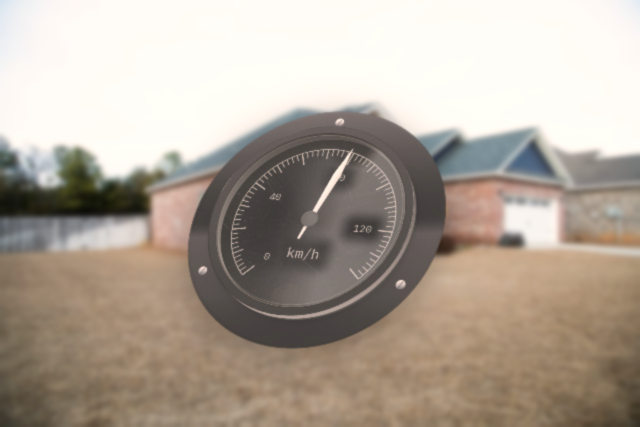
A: 80 km/h
